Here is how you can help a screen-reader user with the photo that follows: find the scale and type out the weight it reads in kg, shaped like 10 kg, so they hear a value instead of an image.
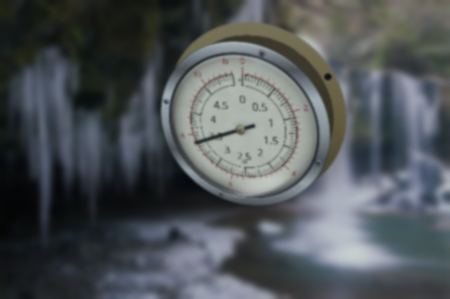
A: 3.5 kg
